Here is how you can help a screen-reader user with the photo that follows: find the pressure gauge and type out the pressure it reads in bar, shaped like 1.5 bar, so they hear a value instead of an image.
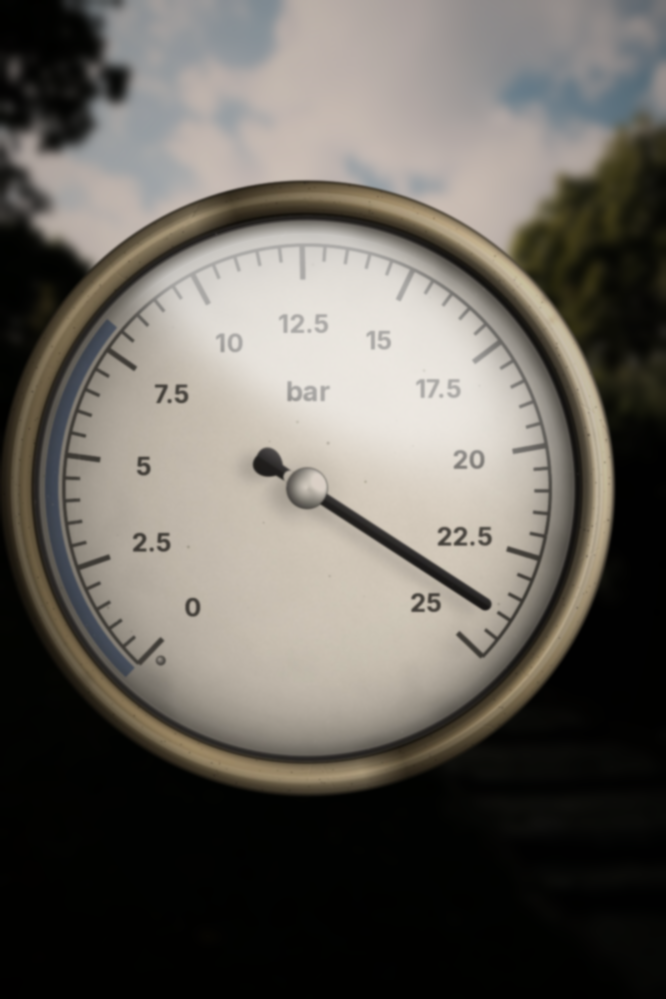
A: 24 bar
